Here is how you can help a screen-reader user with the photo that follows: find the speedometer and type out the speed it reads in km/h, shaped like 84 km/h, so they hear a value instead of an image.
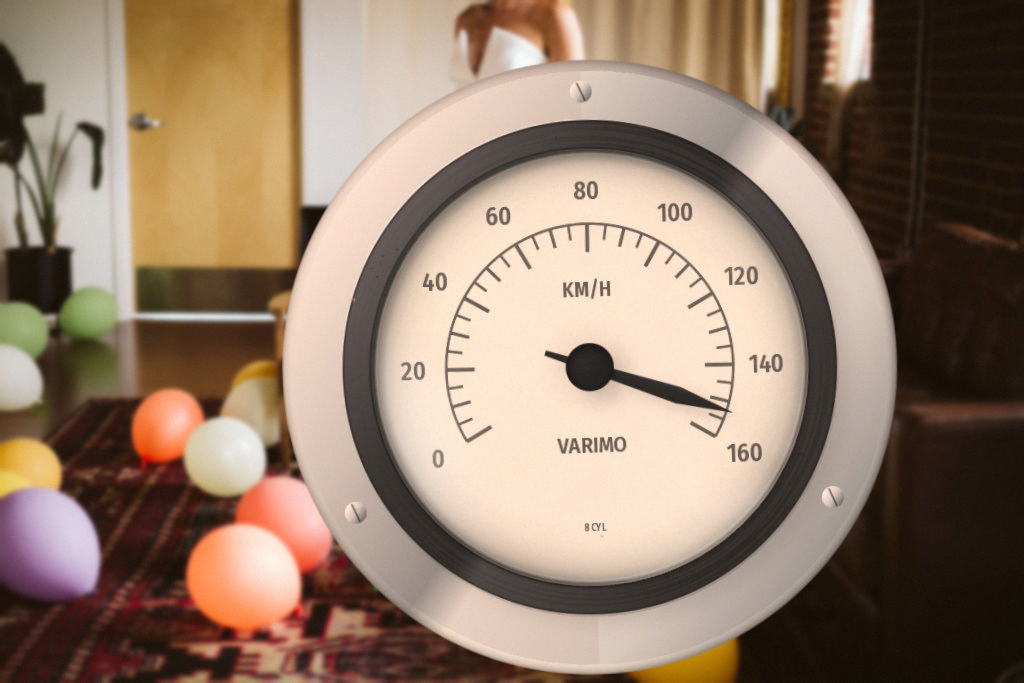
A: 152.5 km/h
